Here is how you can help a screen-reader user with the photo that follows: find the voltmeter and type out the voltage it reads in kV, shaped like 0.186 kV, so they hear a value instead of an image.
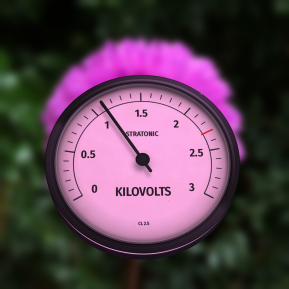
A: 1.1 kV
